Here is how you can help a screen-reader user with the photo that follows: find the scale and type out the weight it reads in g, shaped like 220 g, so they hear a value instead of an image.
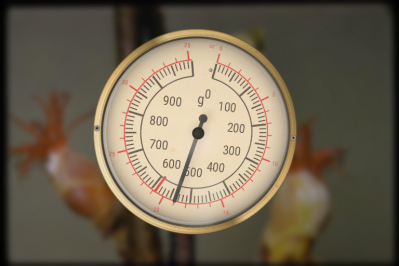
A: 540 g
